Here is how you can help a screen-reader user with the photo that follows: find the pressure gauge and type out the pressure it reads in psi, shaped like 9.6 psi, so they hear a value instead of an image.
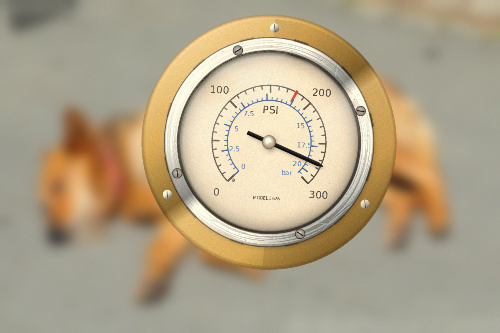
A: 275 psi
